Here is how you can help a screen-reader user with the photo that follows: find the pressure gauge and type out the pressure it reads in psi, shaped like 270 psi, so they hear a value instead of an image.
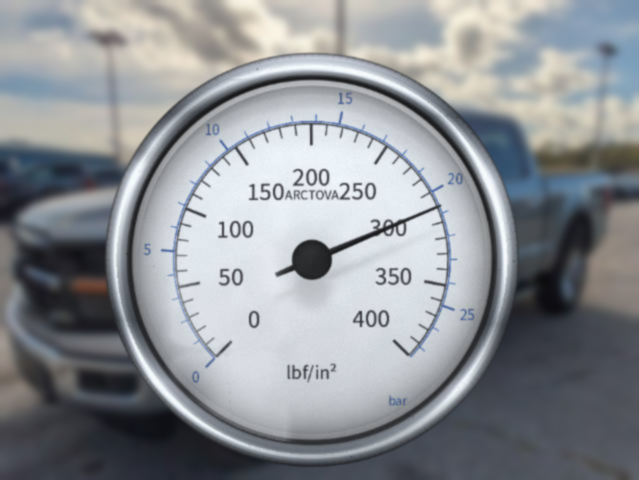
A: 300 psi
